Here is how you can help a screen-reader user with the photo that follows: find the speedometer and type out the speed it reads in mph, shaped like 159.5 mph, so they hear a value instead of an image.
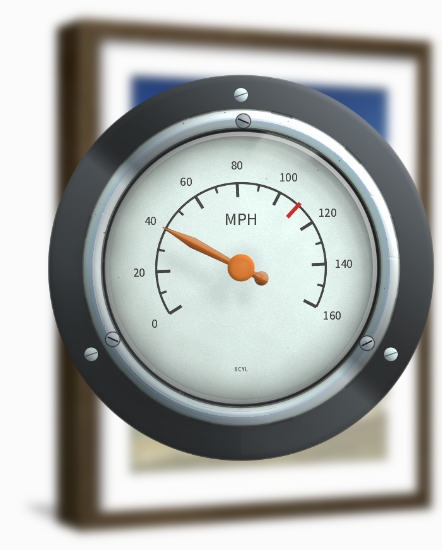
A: 40 mph
